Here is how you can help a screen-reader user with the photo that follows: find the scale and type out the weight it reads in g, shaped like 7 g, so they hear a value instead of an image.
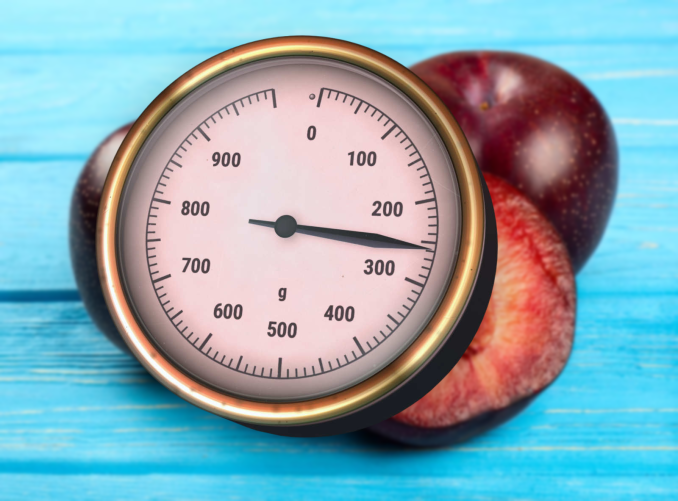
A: 260 g
